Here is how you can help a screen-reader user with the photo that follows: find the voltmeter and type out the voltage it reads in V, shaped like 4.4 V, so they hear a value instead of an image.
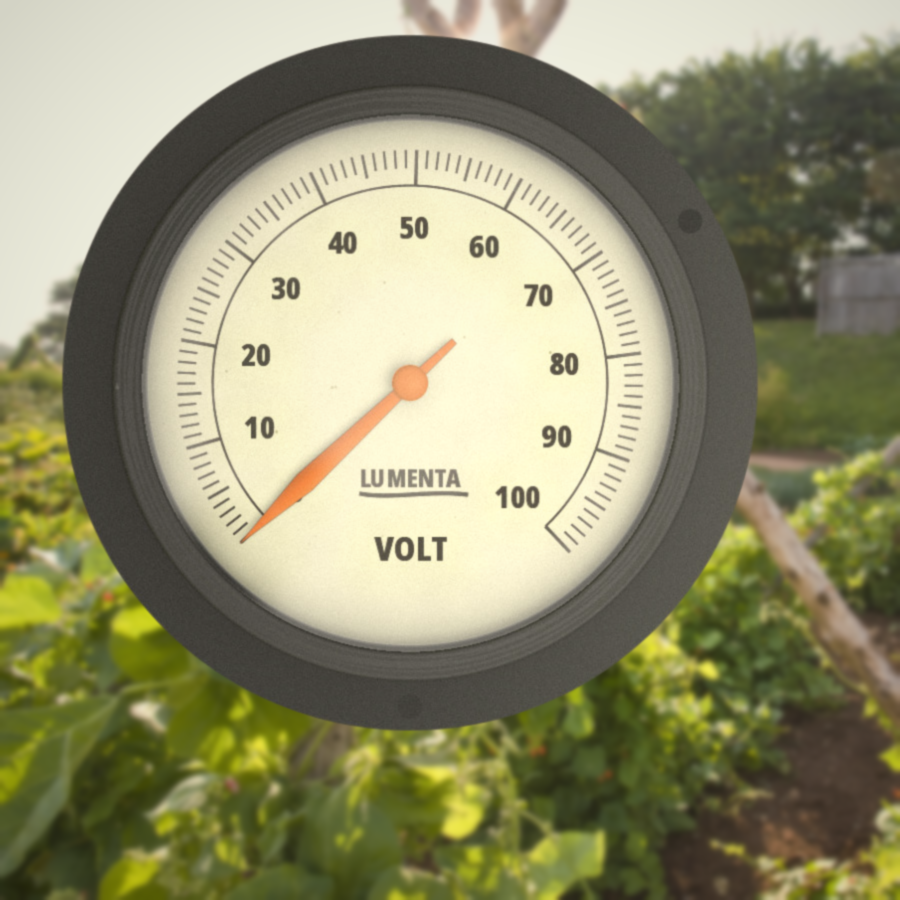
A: 0 V
